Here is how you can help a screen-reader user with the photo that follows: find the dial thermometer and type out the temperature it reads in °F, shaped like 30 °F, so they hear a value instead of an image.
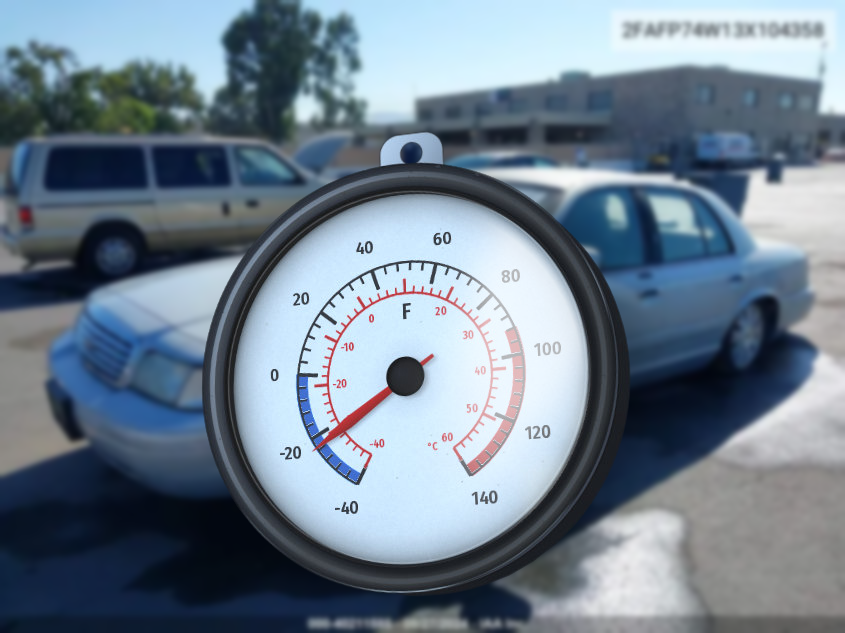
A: -24 °F
